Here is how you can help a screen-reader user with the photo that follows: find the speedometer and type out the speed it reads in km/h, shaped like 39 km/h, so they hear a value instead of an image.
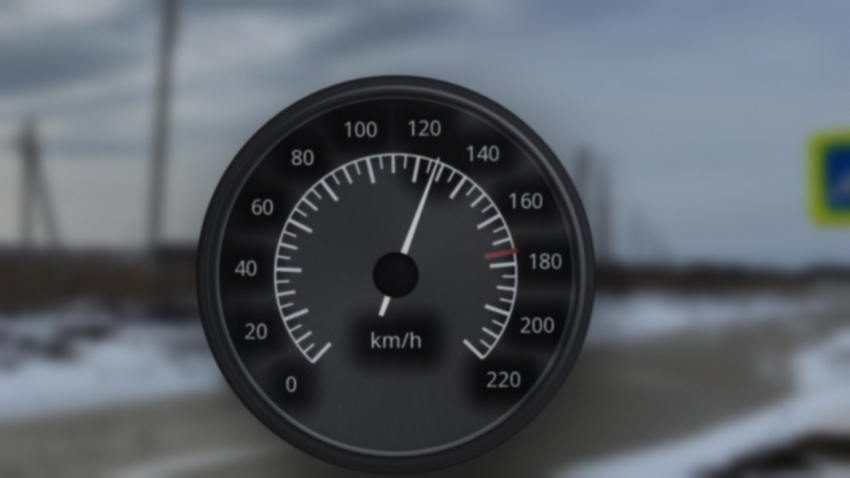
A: 127.5 km/h
